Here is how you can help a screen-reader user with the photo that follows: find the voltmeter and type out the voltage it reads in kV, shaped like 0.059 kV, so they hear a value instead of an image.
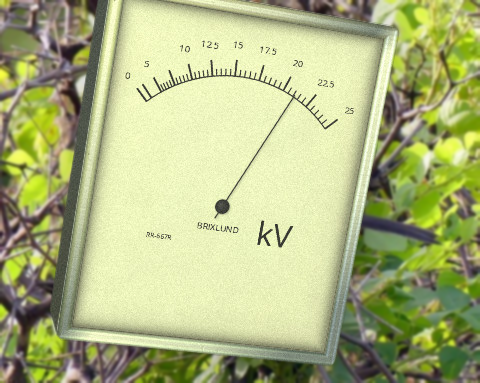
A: 21 kV
